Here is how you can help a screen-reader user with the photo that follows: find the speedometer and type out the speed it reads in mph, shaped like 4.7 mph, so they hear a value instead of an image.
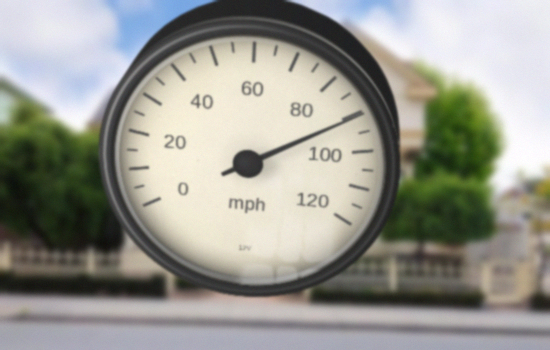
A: 90 mph
